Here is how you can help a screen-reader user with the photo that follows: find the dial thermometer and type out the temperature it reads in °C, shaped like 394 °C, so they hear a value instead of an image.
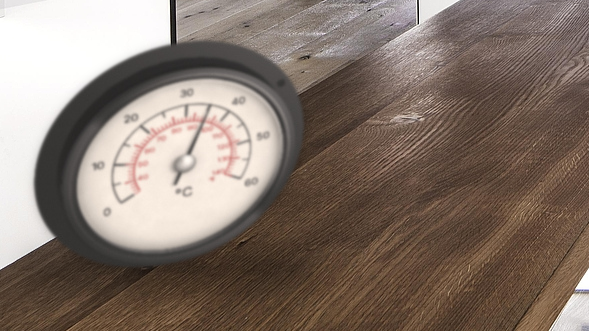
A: 35 °C
